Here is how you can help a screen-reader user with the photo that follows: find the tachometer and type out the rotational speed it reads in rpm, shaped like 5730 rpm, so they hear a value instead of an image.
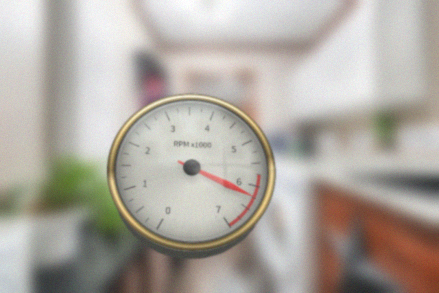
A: 6250 rpm
